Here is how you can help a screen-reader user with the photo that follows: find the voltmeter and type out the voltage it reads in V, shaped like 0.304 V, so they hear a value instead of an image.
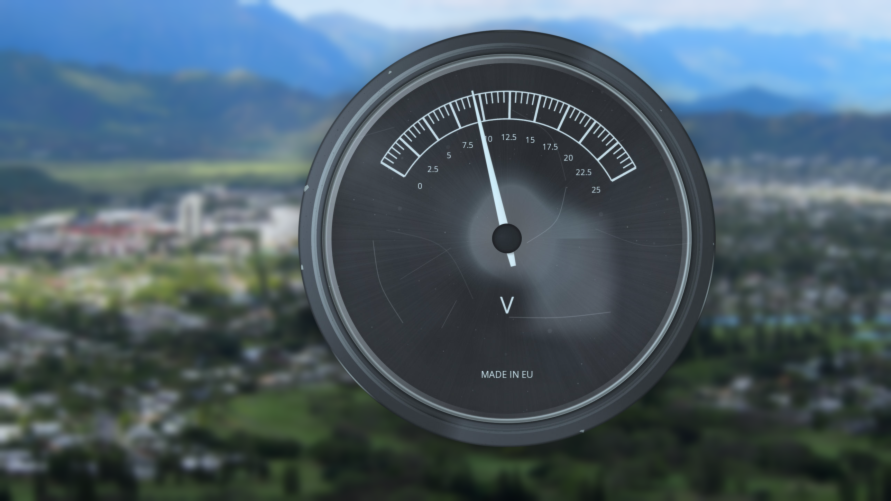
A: 9.5 V
